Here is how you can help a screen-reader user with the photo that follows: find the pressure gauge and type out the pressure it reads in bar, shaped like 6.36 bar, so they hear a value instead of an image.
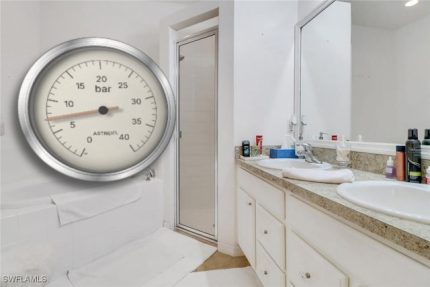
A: 7 bar
